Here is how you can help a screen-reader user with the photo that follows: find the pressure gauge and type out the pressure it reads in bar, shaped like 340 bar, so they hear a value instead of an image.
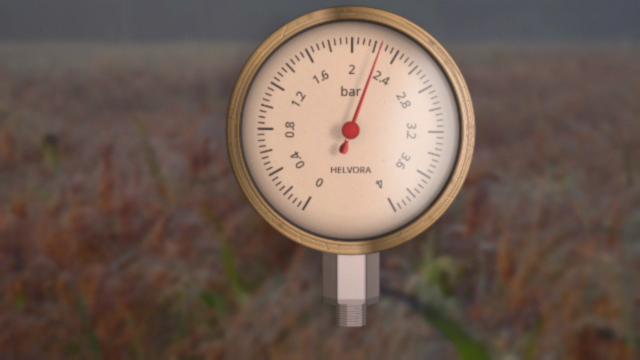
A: 2.25 bar
